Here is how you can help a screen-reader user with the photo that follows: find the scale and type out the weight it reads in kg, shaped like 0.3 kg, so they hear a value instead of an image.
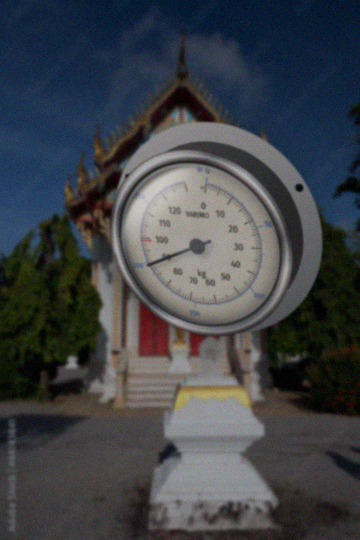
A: 90 kg
